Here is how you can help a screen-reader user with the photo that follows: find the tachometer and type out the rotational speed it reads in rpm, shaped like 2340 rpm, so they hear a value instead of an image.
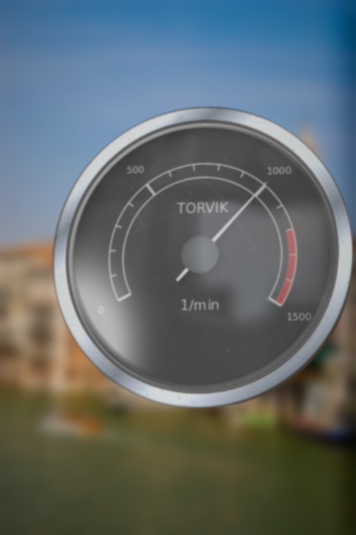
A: 1000 rpm
